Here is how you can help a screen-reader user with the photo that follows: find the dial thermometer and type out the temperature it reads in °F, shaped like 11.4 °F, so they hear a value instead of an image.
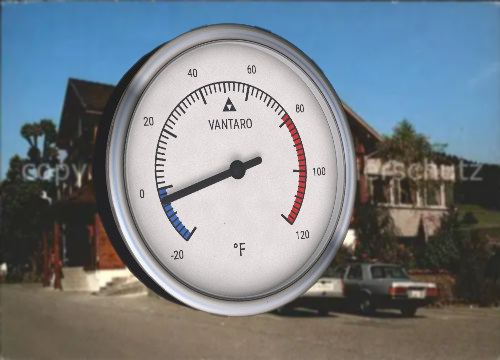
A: -4 °F
